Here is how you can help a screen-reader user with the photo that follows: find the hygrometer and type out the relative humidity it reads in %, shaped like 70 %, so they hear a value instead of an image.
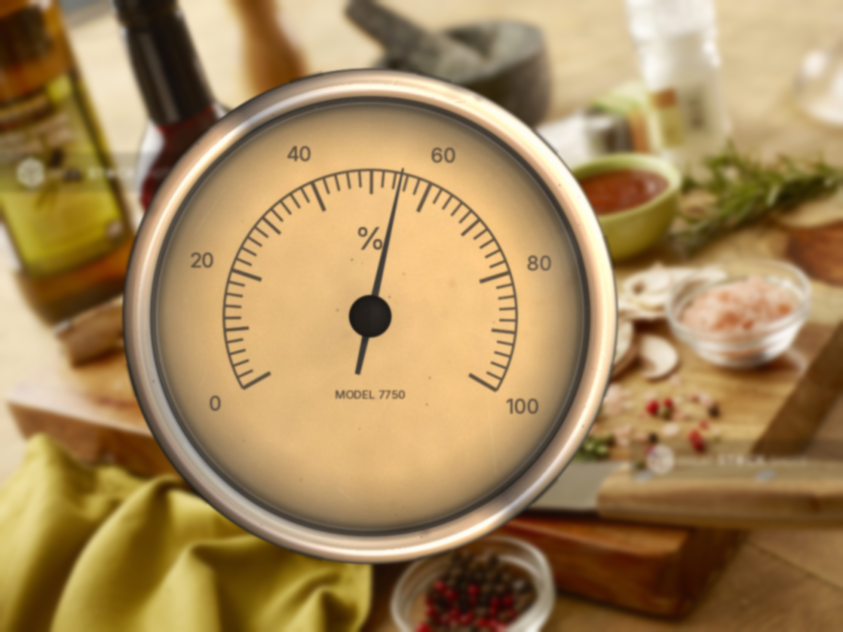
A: 55 %
